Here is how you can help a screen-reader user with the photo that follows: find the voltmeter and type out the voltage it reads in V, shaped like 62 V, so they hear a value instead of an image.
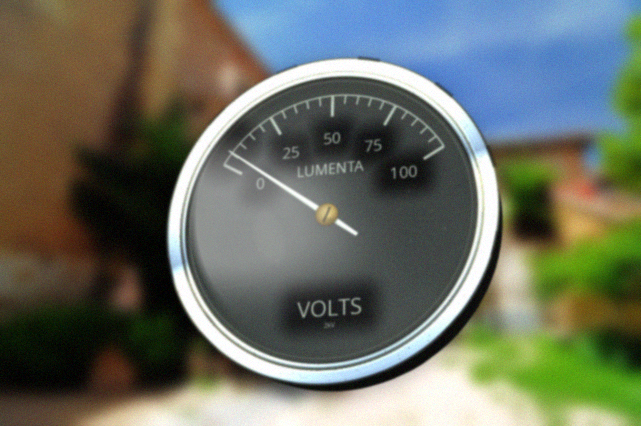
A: 5 V
